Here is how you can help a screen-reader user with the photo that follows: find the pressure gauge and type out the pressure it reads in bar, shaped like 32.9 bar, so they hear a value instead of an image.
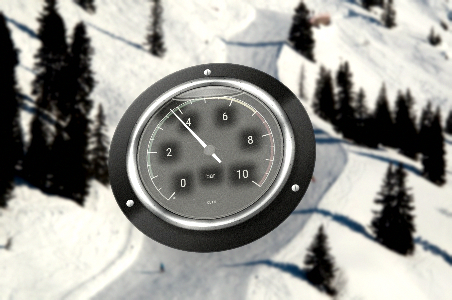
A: 3.75 bar
